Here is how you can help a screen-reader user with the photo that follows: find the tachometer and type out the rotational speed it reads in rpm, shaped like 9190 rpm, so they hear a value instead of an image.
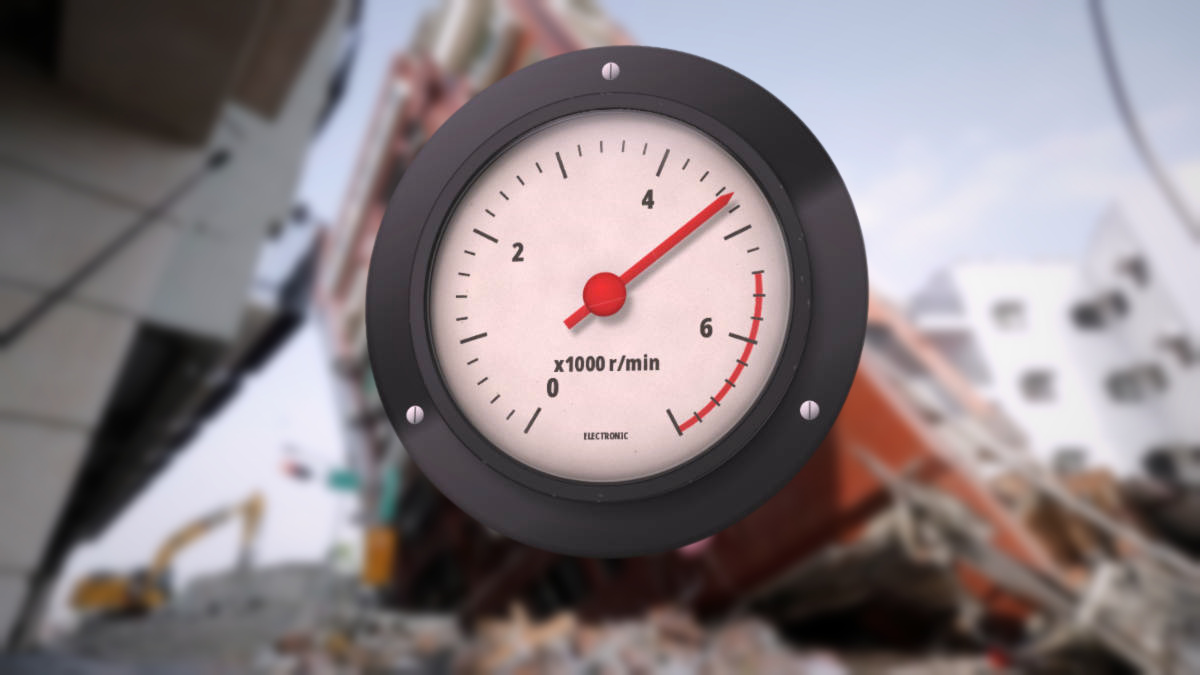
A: 4700 rpm
